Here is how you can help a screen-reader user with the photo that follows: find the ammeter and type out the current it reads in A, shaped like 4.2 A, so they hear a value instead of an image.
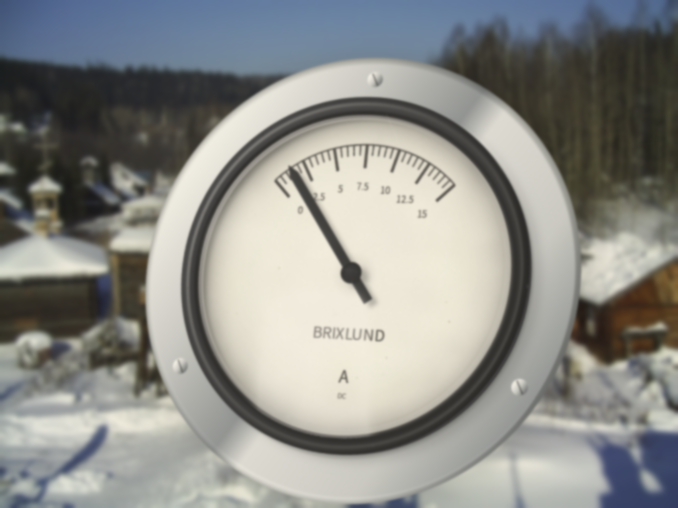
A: 1.5 A
